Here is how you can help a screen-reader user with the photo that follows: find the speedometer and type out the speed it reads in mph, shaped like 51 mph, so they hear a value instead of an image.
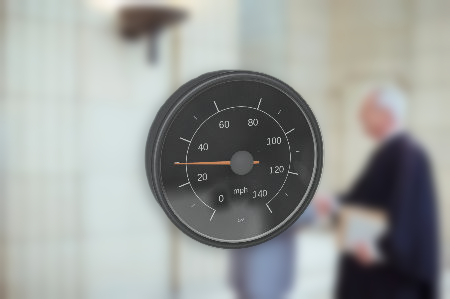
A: 30 mph
